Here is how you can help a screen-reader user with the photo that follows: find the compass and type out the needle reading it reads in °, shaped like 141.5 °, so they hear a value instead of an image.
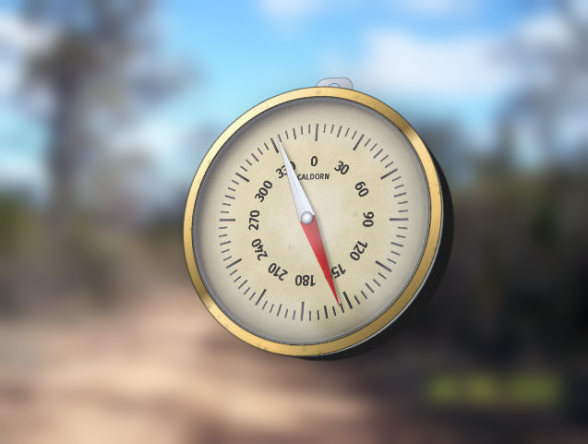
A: 155 °
